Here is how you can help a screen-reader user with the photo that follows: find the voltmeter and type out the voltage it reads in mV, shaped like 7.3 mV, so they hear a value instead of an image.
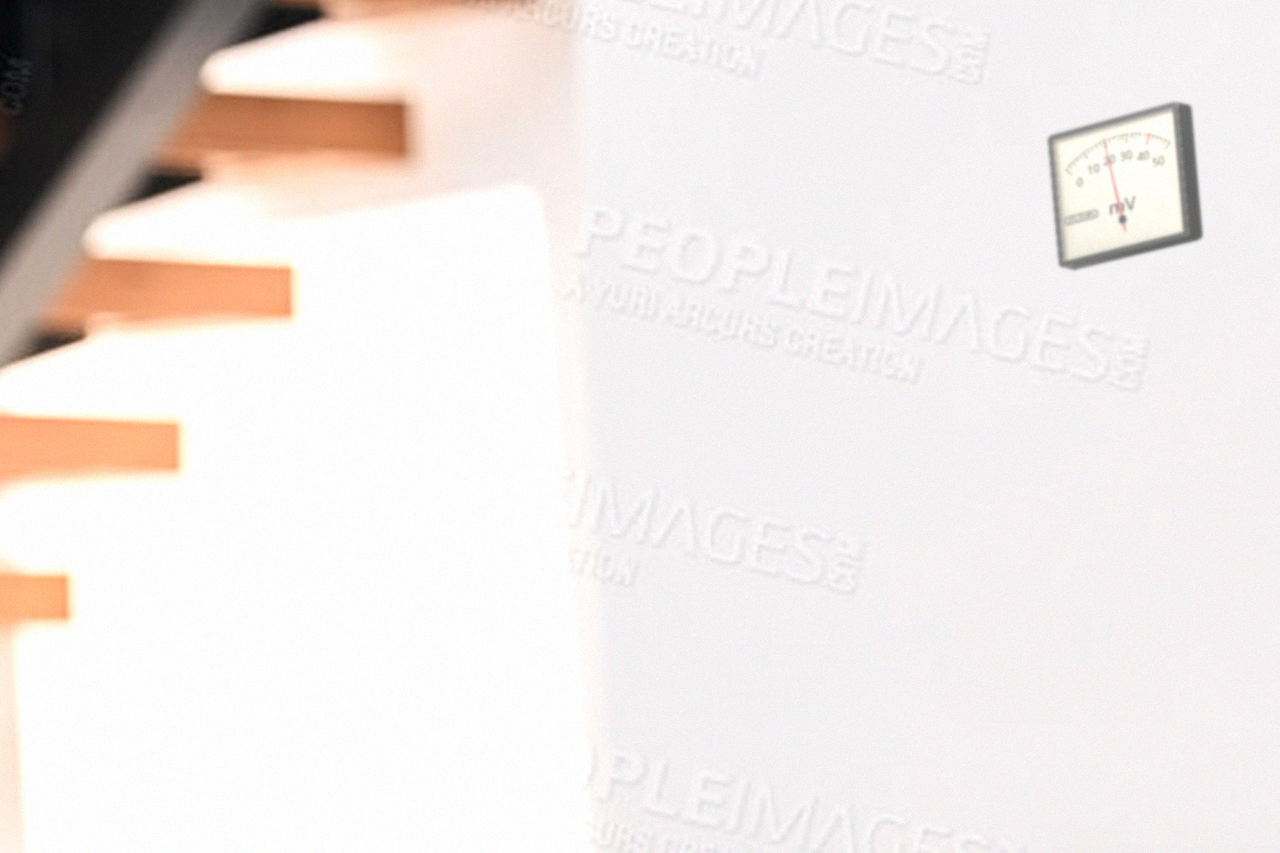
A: 20 mV
